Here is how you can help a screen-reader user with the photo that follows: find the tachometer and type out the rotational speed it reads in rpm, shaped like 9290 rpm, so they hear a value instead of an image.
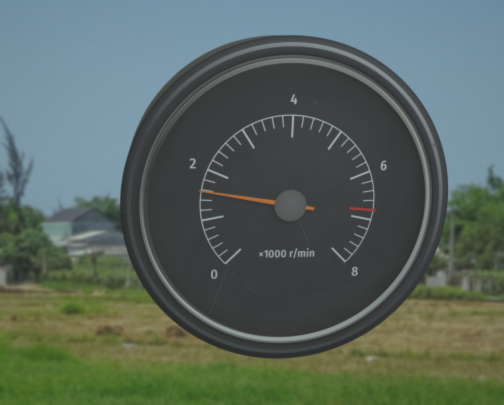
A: 1600 rpm
